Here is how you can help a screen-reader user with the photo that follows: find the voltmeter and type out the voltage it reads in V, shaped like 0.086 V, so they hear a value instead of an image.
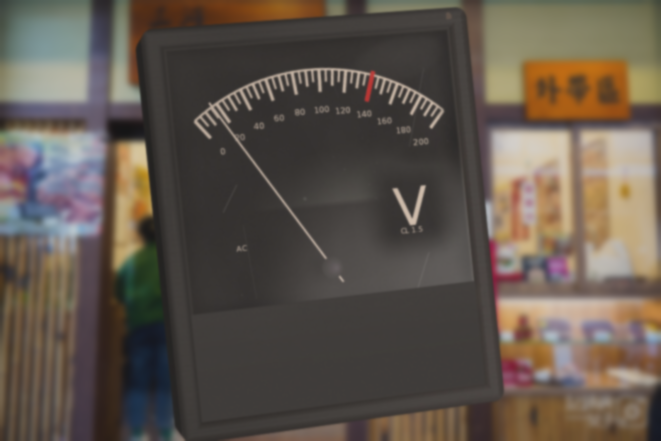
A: 15 V
